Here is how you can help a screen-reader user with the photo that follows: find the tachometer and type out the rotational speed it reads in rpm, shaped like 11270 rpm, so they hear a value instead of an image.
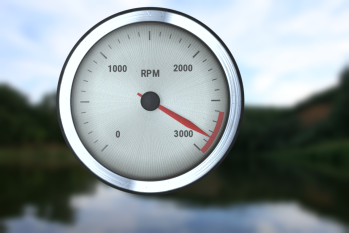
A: 2850 rpm
